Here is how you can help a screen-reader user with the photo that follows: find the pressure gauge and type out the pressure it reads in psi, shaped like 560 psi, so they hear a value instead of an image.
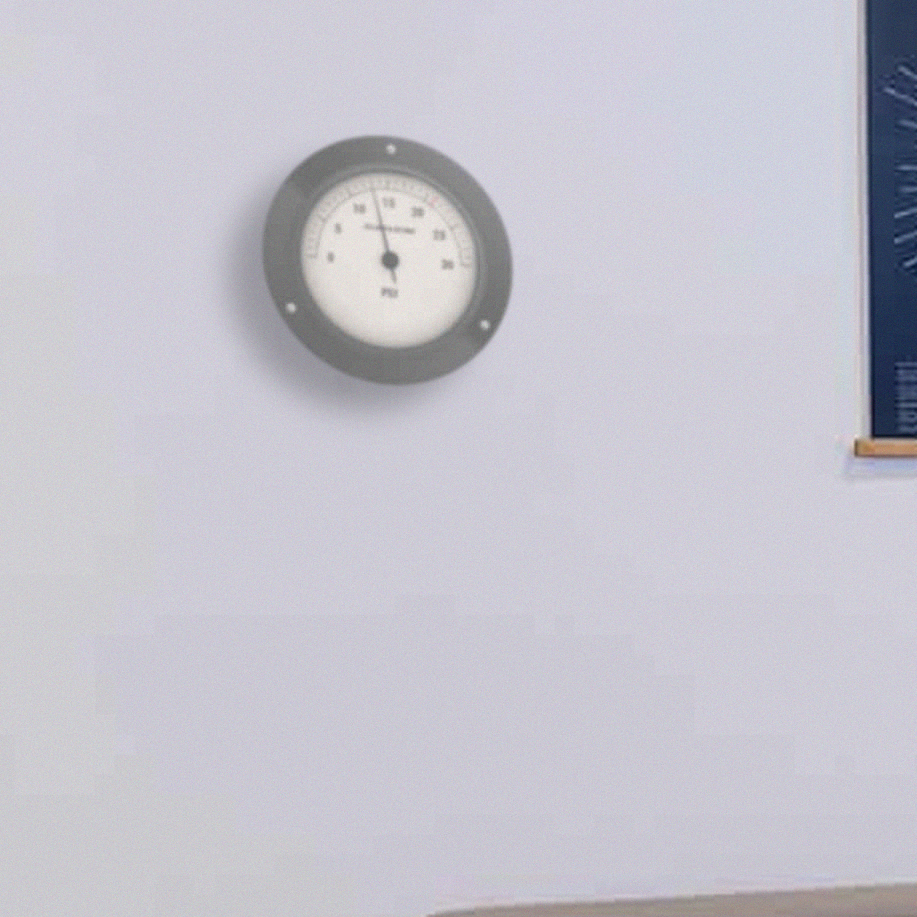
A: 13 psi
